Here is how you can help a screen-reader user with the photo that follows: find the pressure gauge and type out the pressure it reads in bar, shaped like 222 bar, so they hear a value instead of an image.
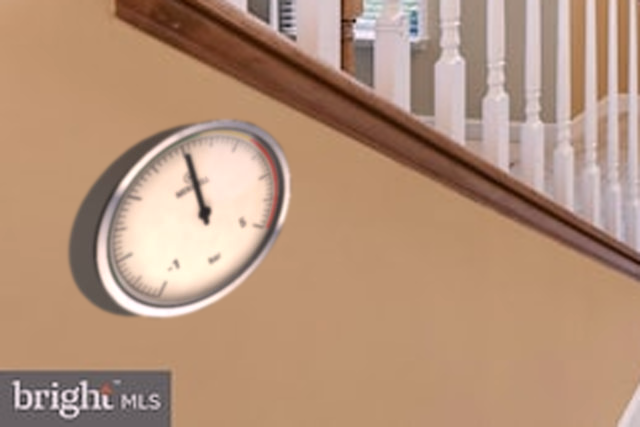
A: 2 bar
